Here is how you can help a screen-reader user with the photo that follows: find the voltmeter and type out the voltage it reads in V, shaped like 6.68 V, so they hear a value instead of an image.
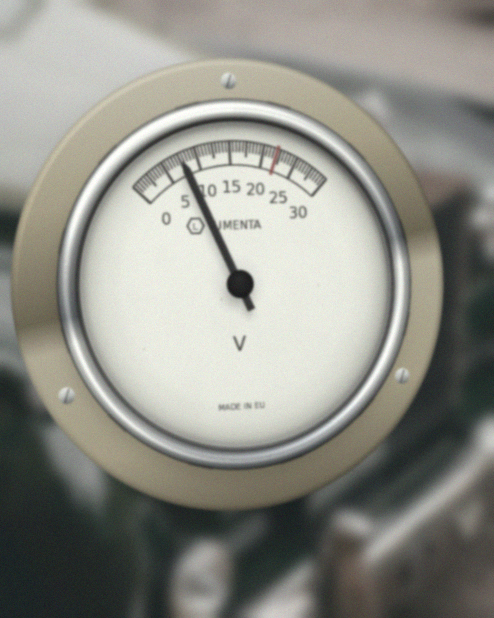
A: 7.5 V
